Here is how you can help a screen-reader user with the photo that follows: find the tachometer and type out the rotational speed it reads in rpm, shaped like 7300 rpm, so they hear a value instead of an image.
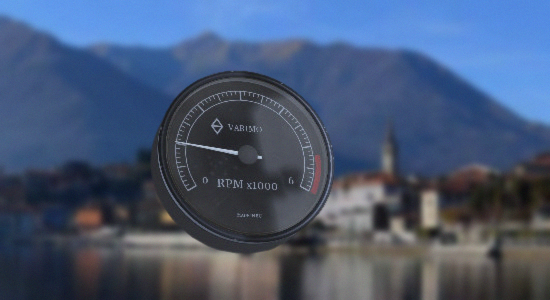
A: 1000 rpm
